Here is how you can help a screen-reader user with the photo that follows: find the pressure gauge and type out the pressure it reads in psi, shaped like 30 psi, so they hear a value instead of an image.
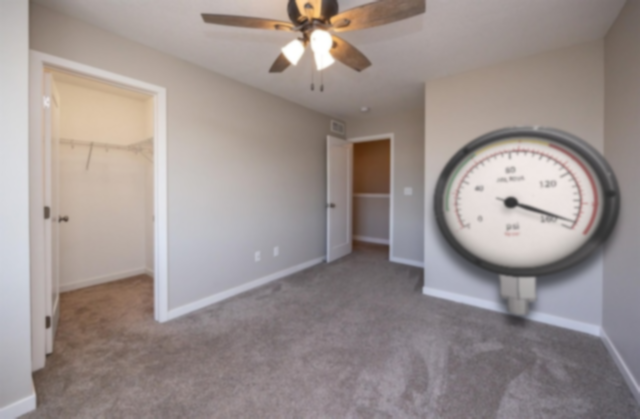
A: 155 psi
